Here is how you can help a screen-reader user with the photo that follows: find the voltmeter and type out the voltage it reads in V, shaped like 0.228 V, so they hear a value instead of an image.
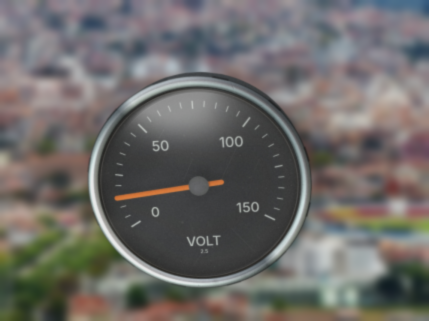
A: 15 V
